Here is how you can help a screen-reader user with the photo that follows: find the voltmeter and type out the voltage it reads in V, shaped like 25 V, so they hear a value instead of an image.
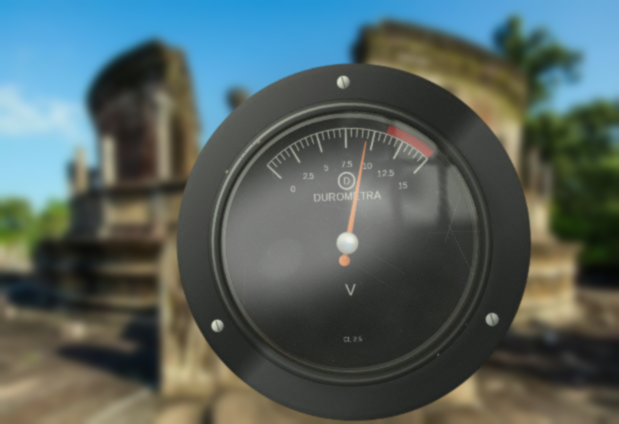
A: 9.5 V
